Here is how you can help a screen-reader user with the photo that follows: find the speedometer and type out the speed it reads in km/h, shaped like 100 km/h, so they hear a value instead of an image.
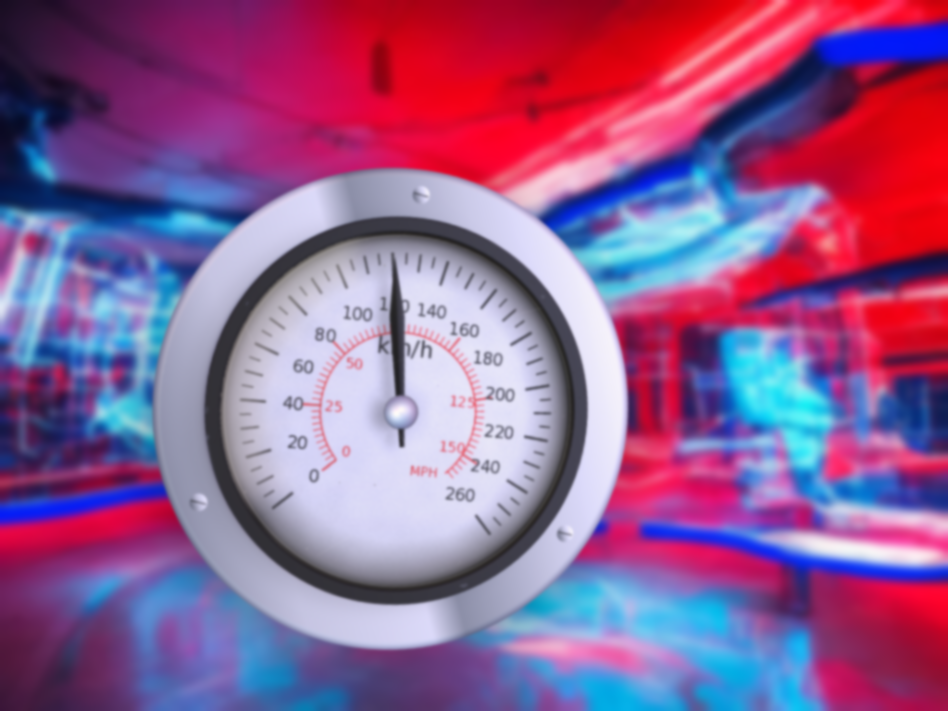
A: 120 km/h
